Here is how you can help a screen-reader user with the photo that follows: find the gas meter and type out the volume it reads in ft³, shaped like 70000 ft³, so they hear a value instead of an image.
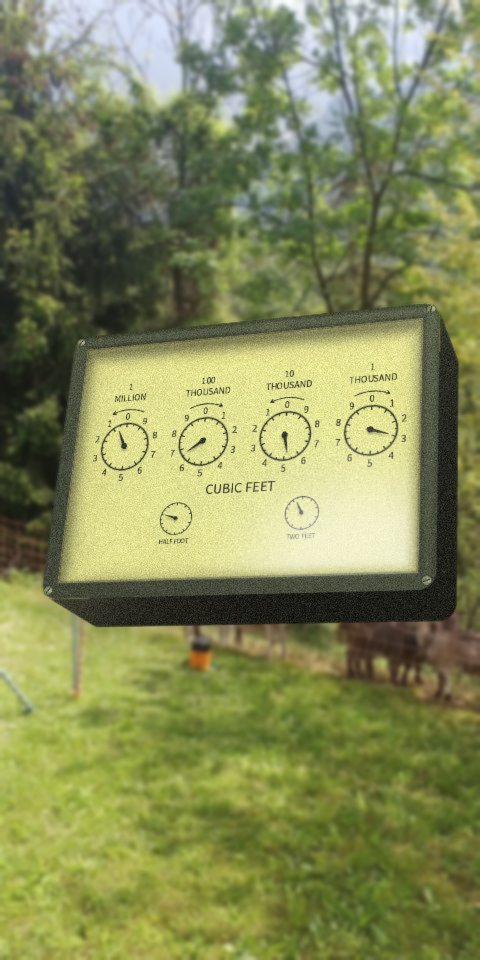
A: 65300 ft³
